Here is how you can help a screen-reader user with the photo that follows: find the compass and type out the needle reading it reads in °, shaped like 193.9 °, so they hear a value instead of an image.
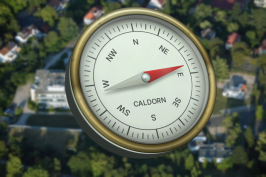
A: 80 °
